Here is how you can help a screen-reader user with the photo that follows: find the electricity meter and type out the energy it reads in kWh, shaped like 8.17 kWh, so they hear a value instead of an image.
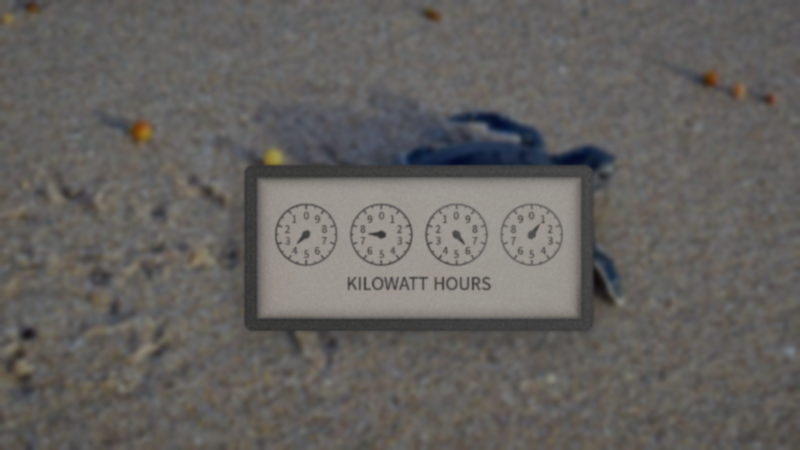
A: 3761 kWh
